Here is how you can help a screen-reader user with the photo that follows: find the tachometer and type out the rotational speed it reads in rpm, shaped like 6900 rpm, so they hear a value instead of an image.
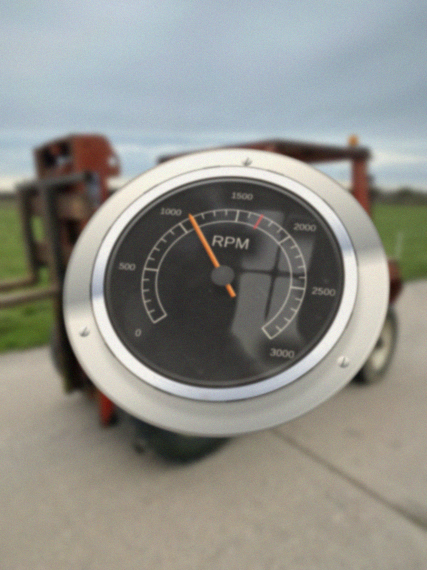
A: 1100 rpm
